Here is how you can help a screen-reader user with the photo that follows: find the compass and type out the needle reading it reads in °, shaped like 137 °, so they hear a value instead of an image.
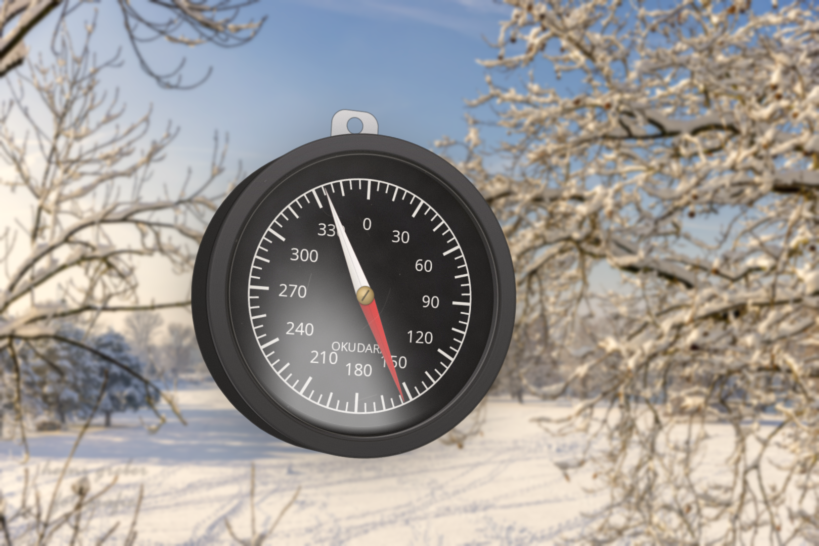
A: 155 °
